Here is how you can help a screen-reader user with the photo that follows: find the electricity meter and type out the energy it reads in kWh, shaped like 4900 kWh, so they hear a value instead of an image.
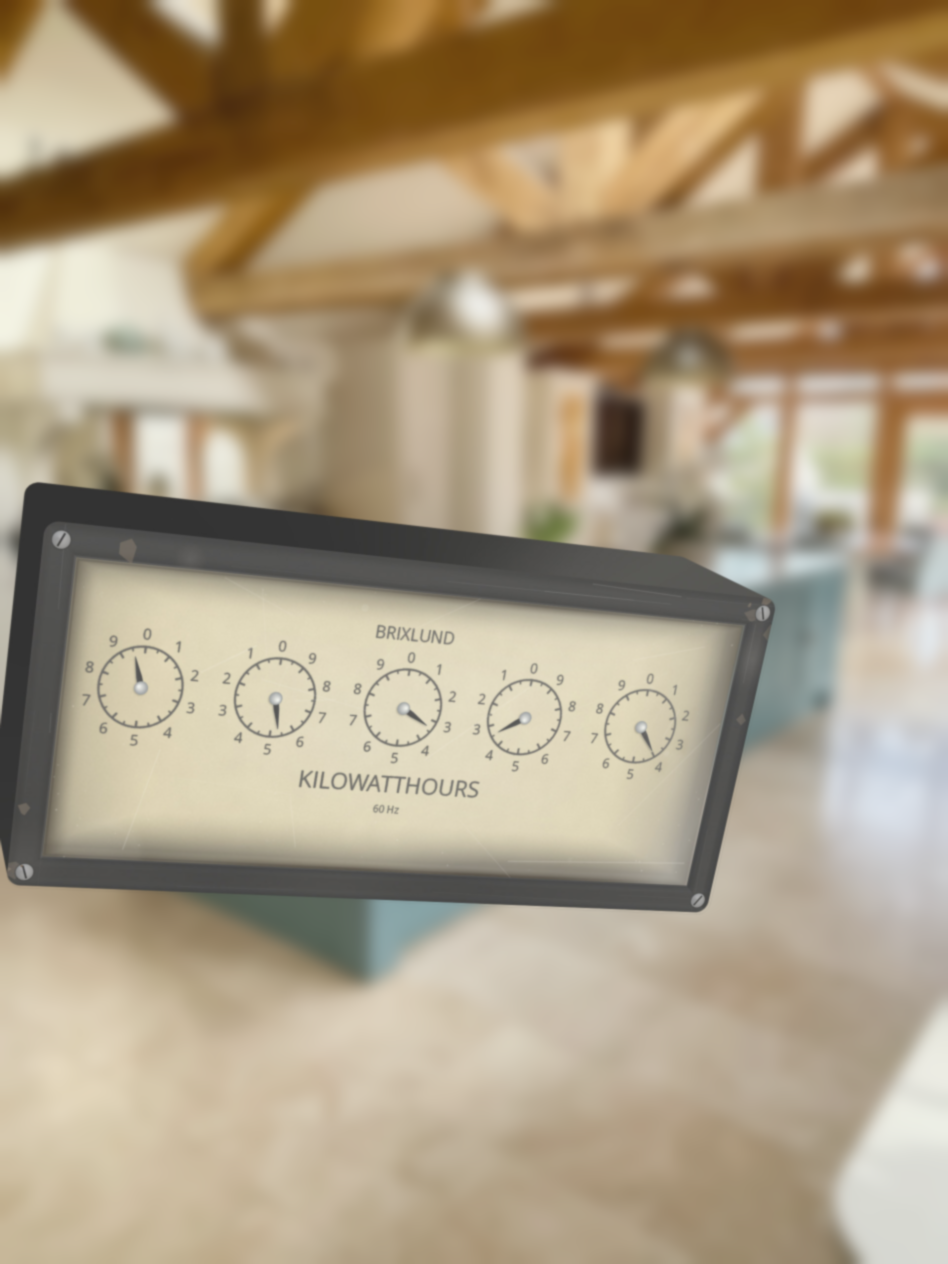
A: 95334 kWh
